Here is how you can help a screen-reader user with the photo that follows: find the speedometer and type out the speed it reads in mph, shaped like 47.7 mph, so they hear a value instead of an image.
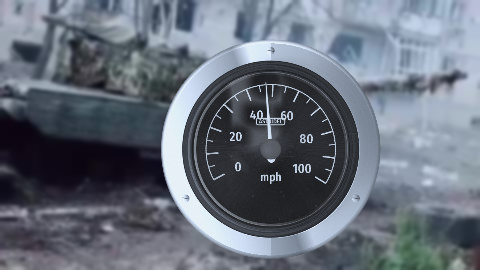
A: 47.5 mph
